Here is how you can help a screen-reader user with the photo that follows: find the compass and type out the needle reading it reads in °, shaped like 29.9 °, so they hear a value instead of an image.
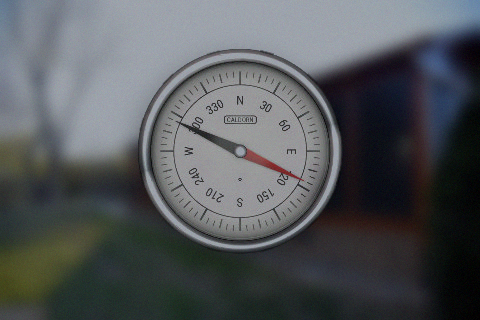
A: 115 °
